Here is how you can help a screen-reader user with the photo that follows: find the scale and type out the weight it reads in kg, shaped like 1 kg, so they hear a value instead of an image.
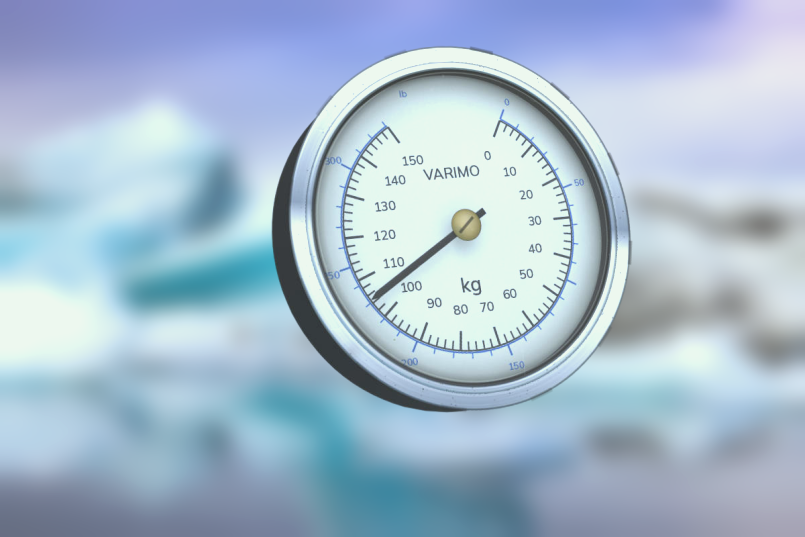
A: 105 kg
